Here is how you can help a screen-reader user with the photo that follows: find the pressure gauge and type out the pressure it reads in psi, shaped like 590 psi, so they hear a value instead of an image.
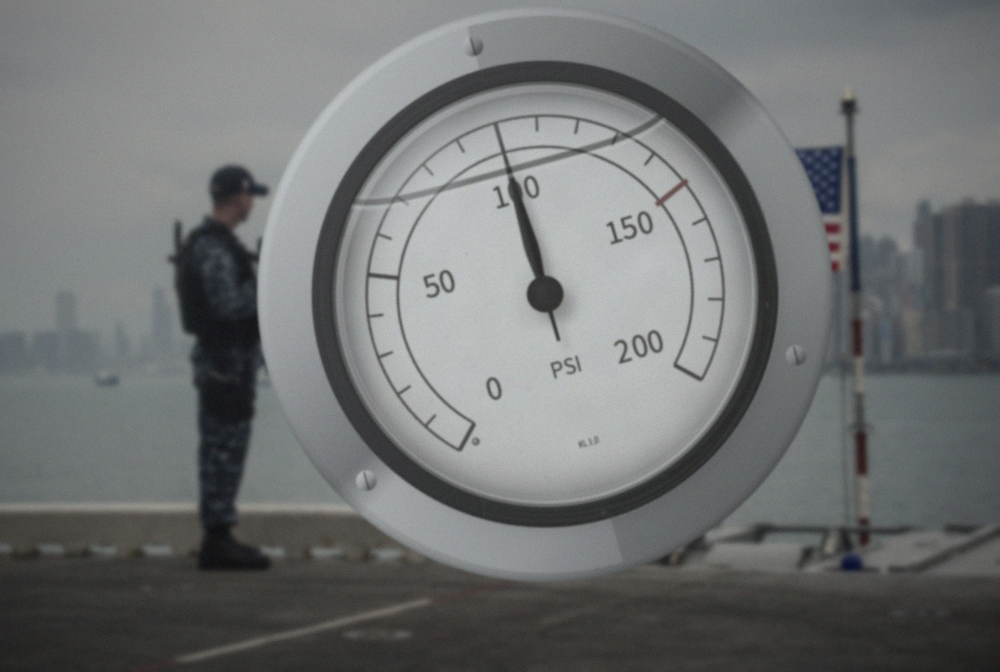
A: 100 psi
